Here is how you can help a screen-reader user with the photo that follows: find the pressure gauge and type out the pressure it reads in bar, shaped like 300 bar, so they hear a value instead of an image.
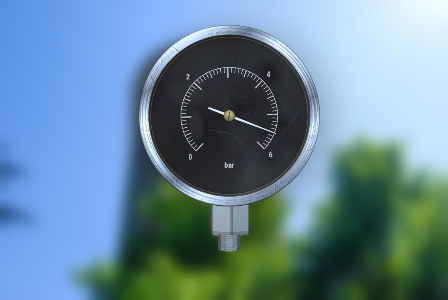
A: 5.5 bar
